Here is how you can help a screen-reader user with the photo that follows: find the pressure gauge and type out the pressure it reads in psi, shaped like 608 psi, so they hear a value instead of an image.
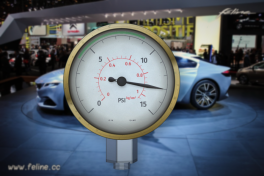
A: 13 psi
